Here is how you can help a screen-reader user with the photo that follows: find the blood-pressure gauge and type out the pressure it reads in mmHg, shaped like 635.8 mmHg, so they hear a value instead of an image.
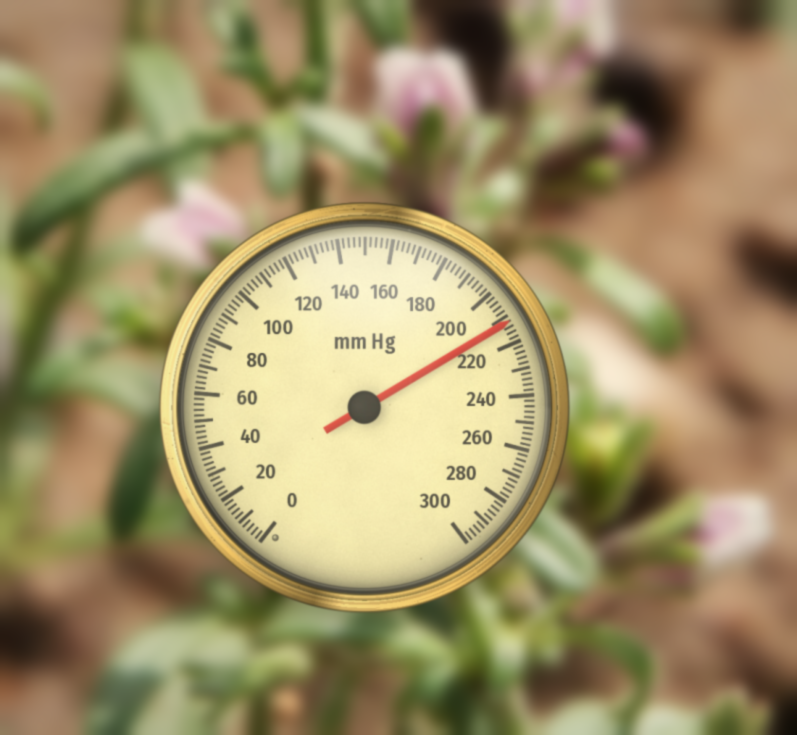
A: 212 mmHg
